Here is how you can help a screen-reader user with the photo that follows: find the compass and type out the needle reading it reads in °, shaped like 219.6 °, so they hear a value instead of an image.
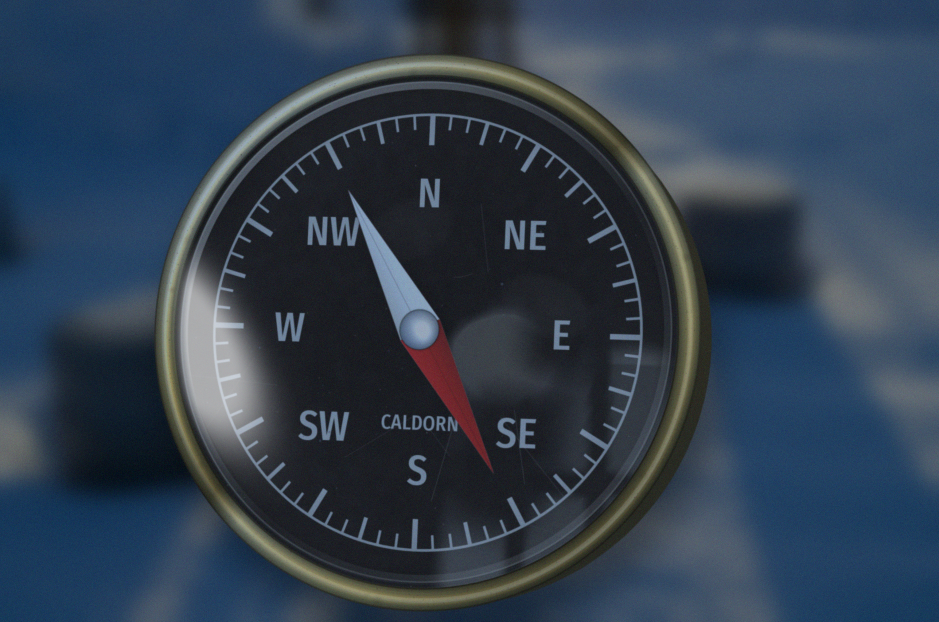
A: 150 °
